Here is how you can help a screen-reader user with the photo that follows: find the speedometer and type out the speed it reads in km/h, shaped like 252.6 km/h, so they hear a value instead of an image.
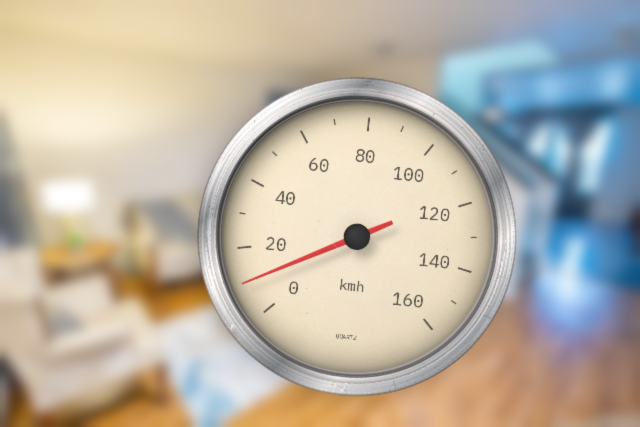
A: 10 km/h
